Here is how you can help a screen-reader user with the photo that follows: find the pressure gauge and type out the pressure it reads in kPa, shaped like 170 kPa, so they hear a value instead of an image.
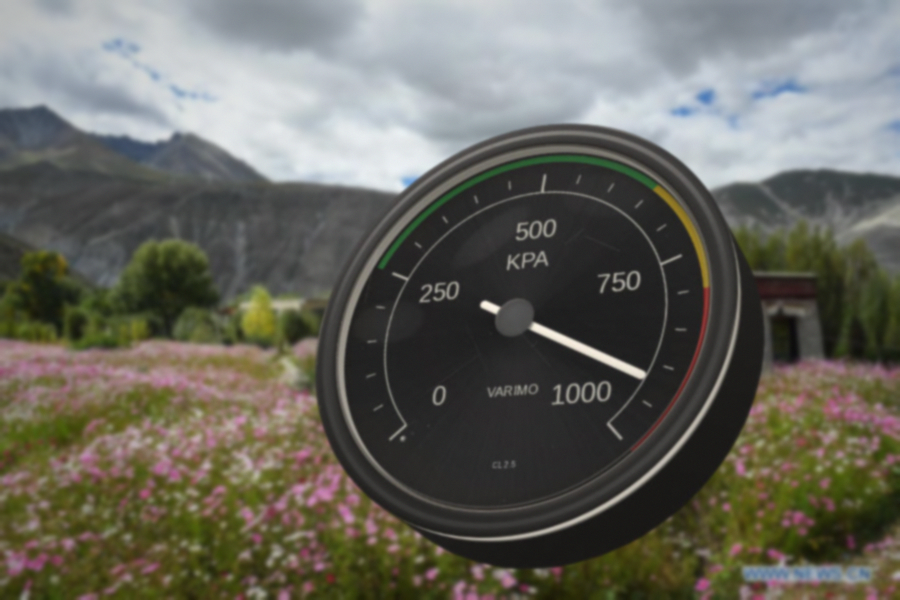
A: 925 kPa
